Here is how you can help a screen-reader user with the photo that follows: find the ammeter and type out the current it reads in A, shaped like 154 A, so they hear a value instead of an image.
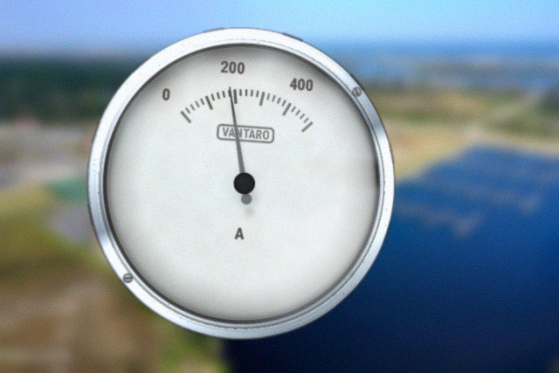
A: 180 A
